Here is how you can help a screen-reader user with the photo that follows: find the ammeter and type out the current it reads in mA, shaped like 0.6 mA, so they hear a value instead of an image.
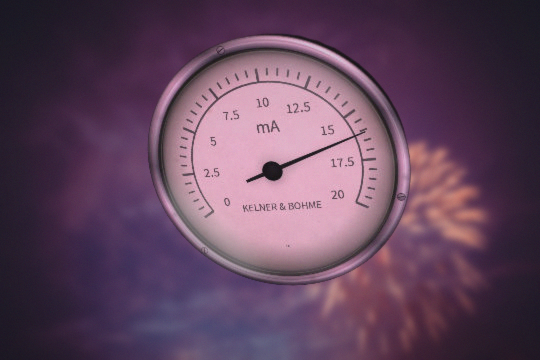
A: 16 mA
